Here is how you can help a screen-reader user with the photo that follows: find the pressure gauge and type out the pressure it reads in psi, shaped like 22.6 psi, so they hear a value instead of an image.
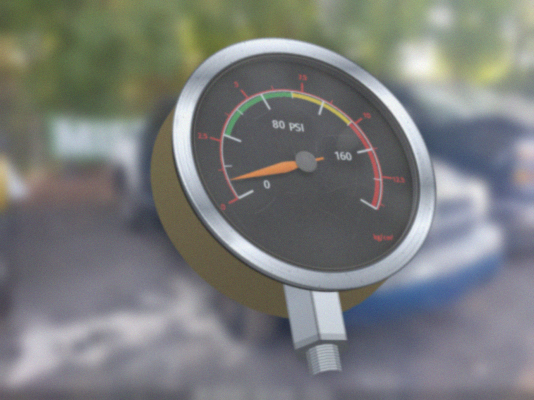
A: 10 psi
